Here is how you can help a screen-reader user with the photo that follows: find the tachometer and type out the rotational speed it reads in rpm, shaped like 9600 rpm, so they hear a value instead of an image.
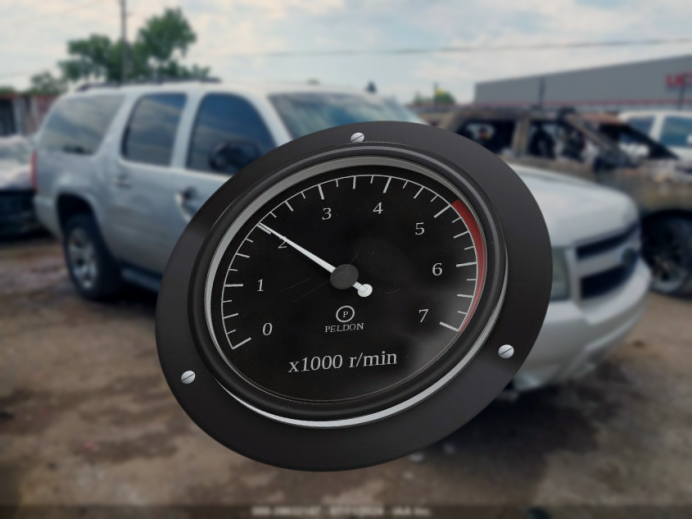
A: 2000 rpm
